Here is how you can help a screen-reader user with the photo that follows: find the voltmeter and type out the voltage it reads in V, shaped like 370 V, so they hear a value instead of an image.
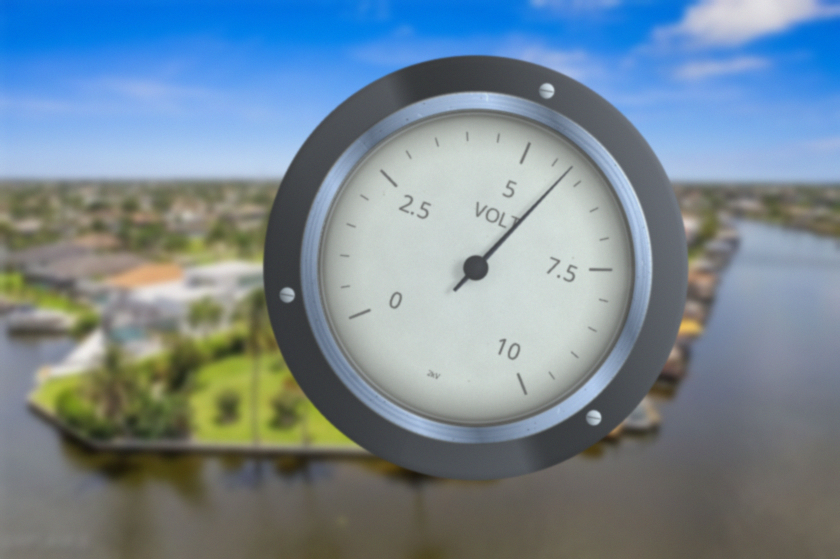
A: 5.75 V
